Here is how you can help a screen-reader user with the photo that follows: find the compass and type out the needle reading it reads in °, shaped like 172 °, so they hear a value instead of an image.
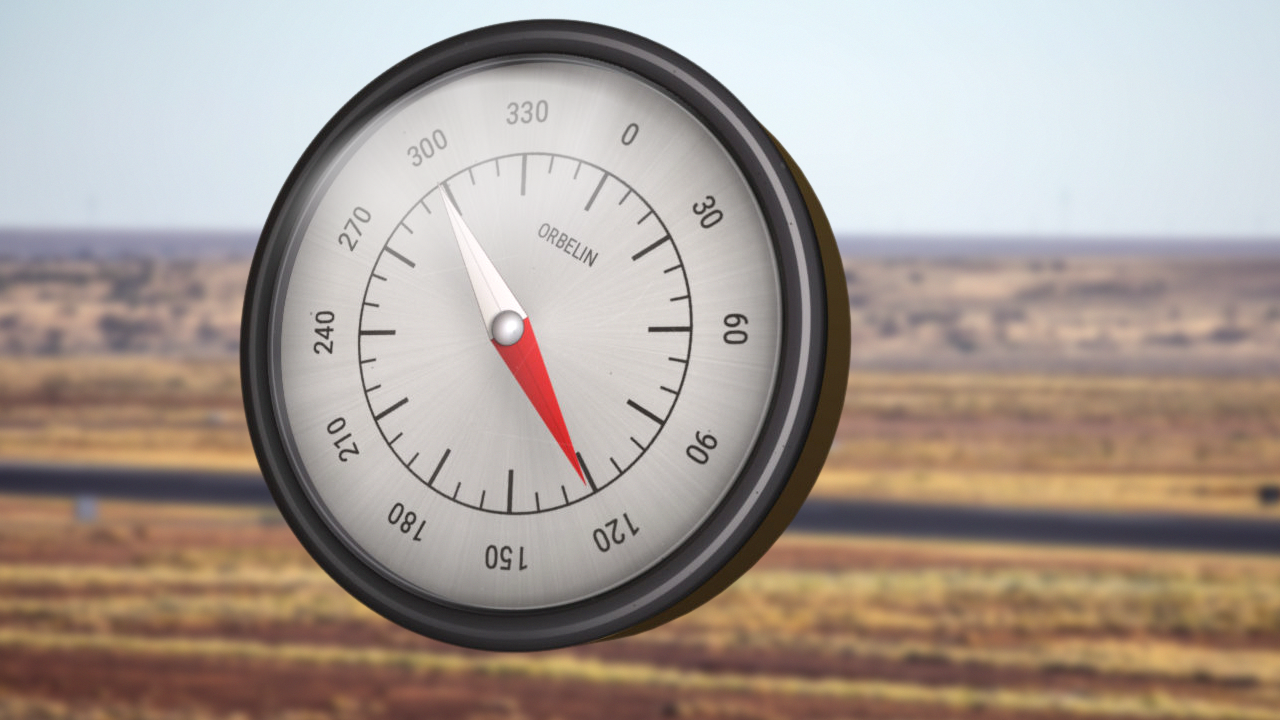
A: 120 °
